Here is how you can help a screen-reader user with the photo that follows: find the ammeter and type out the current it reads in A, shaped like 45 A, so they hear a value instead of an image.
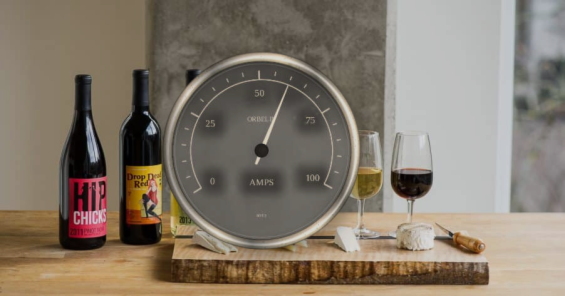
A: 60 A
